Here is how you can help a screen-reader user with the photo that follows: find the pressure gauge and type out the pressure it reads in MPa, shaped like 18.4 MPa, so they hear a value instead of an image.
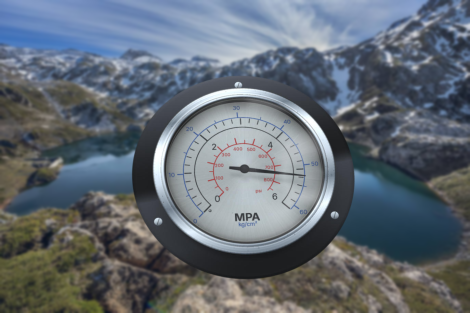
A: 5.2 MPa
